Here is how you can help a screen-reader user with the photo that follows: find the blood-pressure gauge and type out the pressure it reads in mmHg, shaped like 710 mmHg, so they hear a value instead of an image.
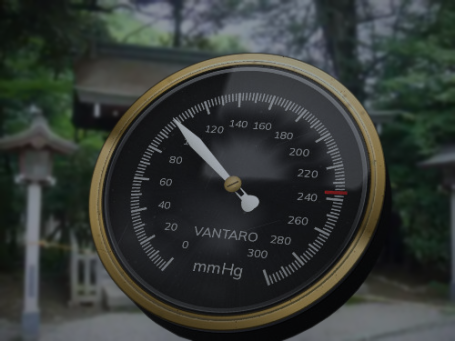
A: 100 mmHg
